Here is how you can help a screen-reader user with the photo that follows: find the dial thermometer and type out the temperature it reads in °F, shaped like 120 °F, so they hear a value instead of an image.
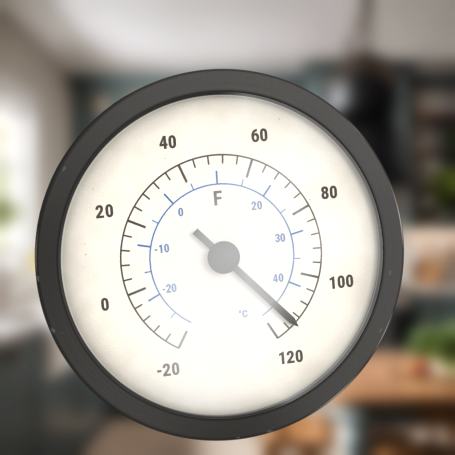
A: 114 °F
